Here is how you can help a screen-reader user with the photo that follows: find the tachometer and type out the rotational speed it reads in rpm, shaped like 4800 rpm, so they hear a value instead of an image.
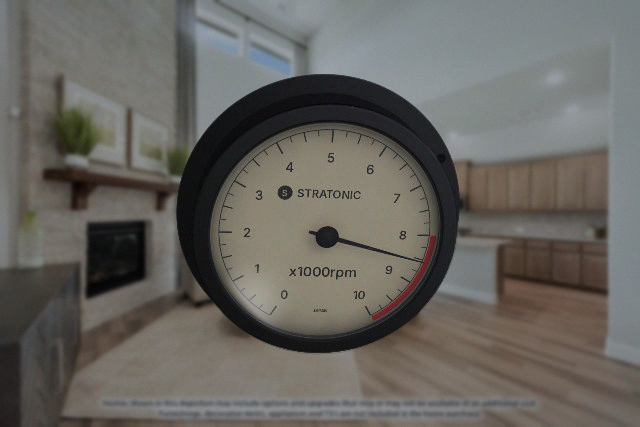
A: 8500 rpm
